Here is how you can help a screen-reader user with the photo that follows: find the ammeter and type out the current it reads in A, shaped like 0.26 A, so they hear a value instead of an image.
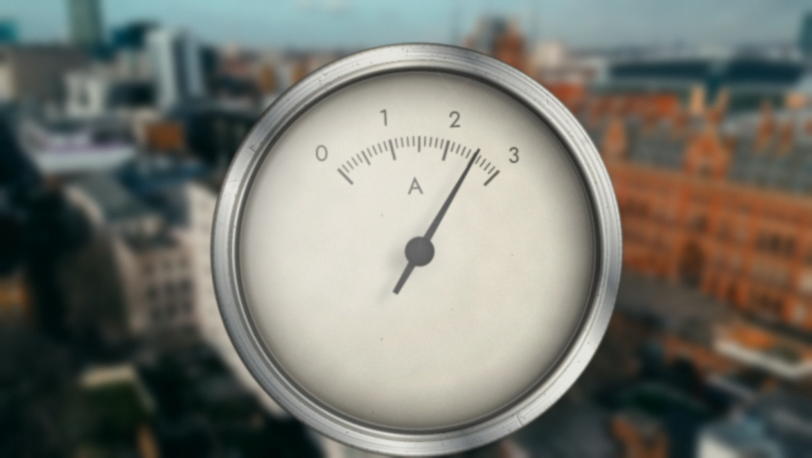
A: 2.5 A
